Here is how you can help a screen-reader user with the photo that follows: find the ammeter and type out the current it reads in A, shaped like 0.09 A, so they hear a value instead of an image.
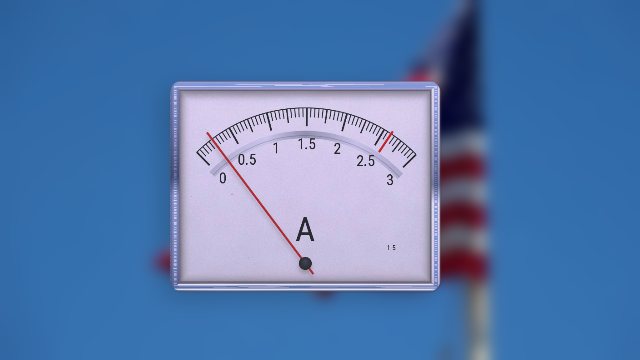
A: 0.25 A
